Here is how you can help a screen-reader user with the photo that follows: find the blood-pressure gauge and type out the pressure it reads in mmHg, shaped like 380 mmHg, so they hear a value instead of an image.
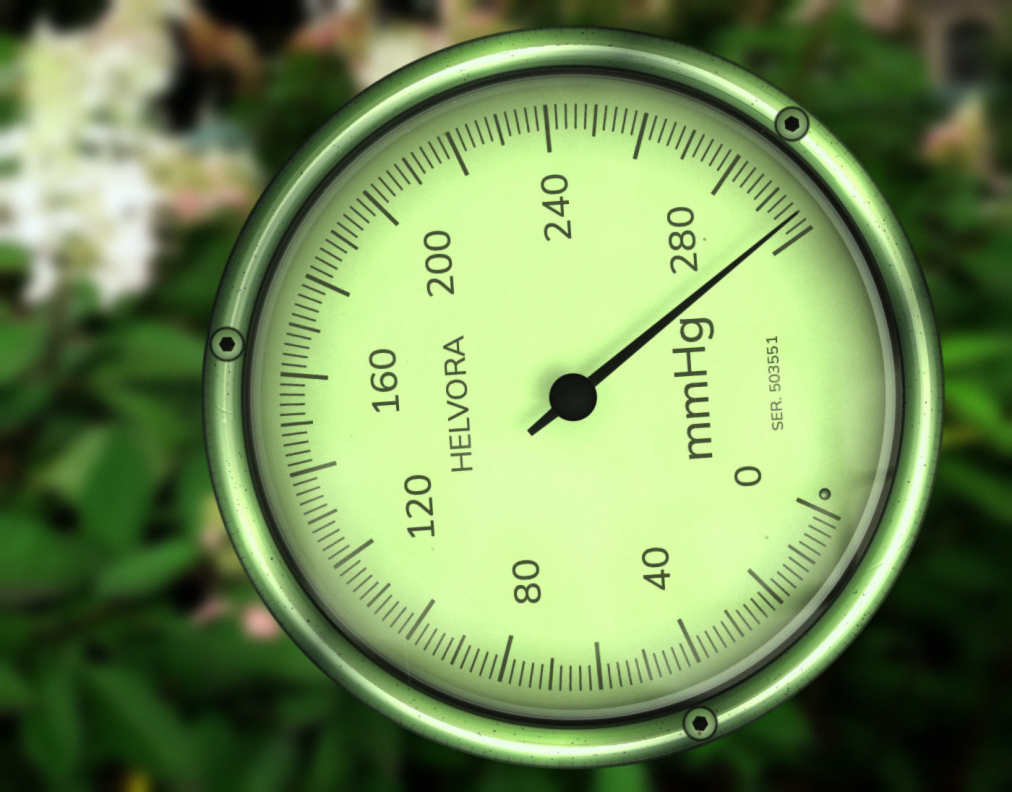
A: 296 mmHg
